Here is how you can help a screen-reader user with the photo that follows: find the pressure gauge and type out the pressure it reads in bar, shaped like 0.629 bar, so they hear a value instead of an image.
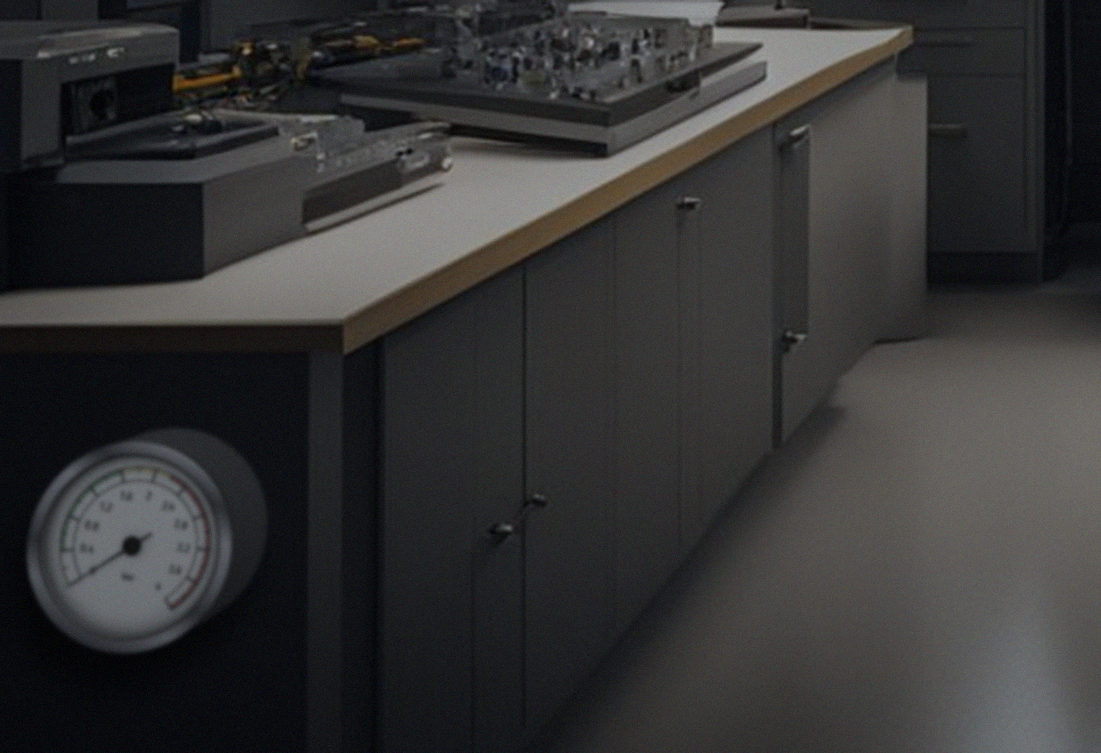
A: 0 bar
